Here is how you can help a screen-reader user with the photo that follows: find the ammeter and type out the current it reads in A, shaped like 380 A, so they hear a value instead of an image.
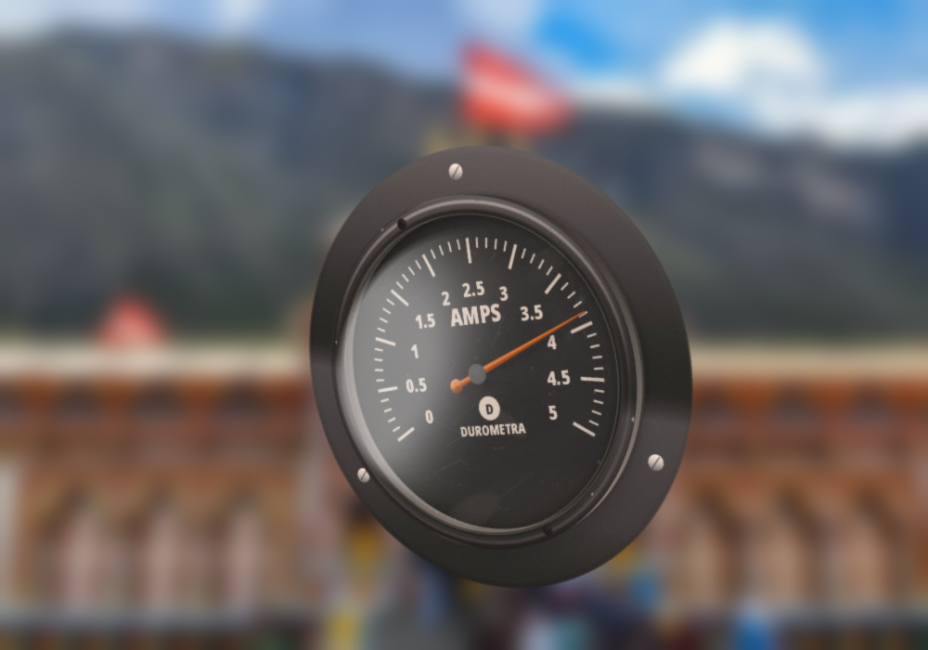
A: 3.9 A
